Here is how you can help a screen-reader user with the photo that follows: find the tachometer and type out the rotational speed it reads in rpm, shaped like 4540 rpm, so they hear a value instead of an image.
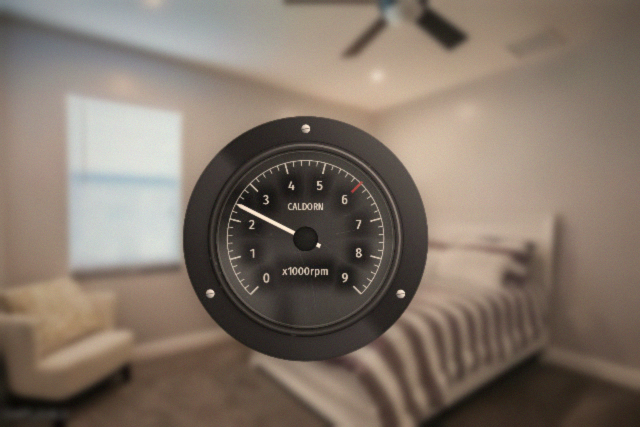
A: 2400 rpm
